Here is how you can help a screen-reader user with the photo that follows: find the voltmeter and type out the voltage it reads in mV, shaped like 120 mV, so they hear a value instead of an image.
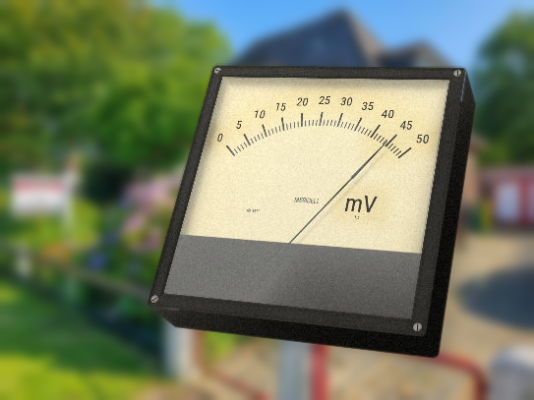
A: 45 mV
